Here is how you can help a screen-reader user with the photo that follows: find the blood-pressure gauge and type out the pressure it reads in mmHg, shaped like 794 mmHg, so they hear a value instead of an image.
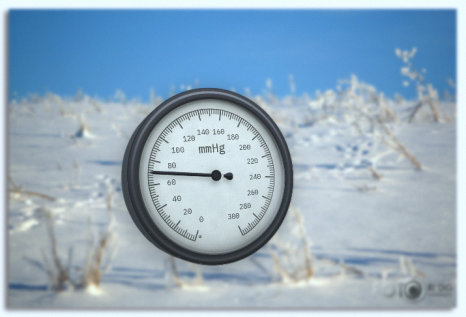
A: 70 mmHg
